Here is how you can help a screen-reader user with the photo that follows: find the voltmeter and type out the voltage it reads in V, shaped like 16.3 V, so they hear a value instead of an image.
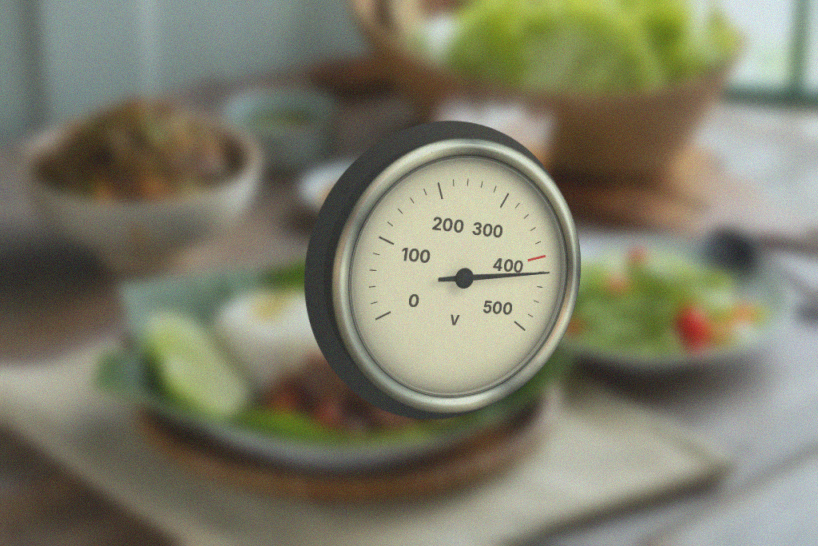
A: 420 V
